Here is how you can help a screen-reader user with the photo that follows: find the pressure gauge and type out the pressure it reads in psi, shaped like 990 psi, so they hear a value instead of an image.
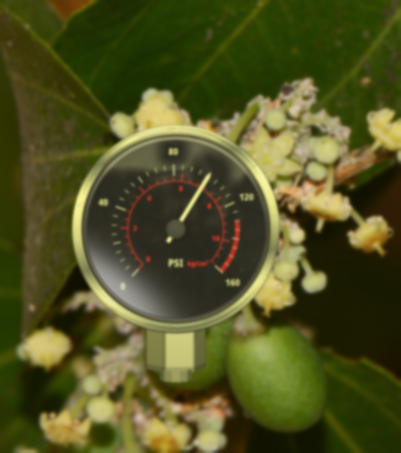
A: 100 psi
